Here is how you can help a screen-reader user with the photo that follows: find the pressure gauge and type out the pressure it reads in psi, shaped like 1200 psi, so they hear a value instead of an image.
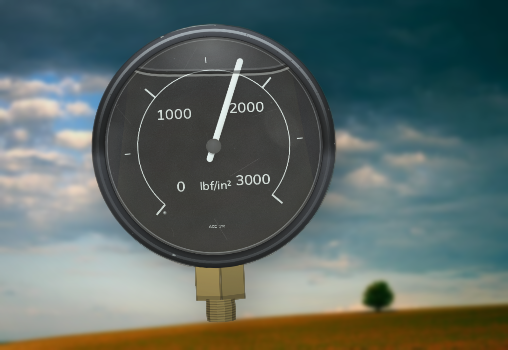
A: 1750 psi
